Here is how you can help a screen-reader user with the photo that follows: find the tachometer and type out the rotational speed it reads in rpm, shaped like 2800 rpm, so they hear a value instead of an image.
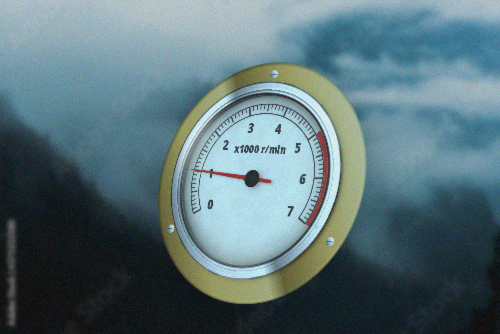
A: 1000 rpm
